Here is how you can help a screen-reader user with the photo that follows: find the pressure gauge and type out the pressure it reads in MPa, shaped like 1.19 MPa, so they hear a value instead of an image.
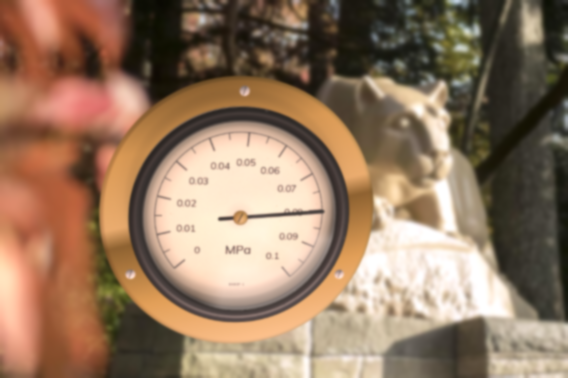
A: 0.08 MPa
